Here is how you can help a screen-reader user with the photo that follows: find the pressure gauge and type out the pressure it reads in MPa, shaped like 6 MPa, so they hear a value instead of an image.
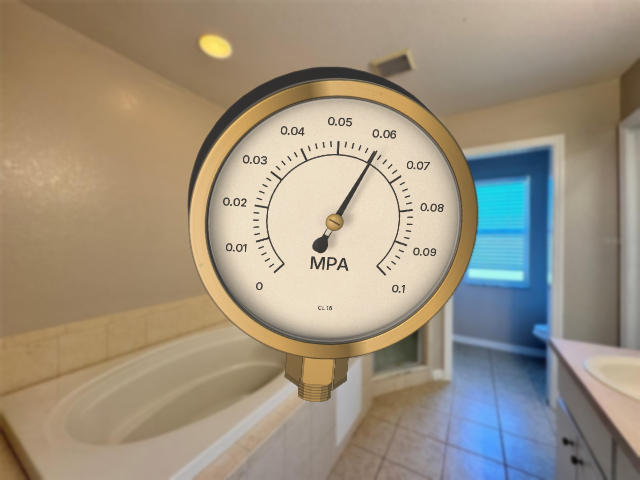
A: 0.06 MPa
